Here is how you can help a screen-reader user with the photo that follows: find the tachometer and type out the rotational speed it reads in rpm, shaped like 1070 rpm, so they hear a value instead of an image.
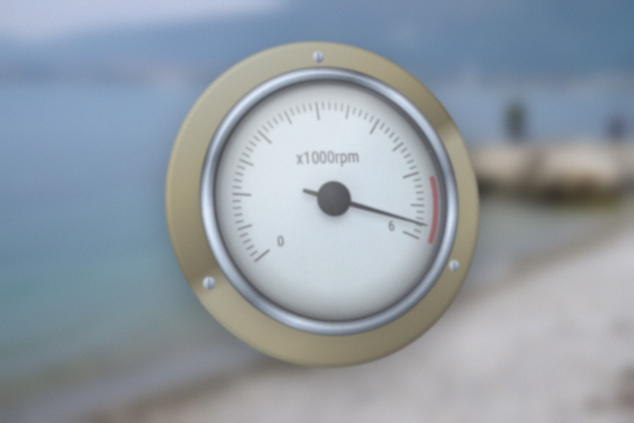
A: 5800 rpm
